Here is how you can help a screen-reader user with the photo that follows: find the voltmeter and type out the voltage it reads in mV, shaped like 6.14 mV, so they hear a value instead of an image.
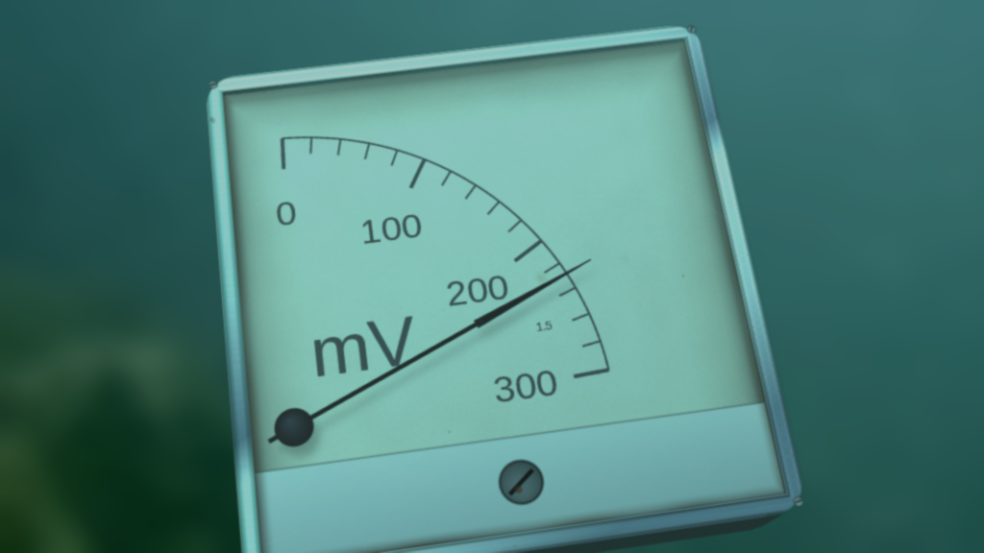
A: 230 mV
